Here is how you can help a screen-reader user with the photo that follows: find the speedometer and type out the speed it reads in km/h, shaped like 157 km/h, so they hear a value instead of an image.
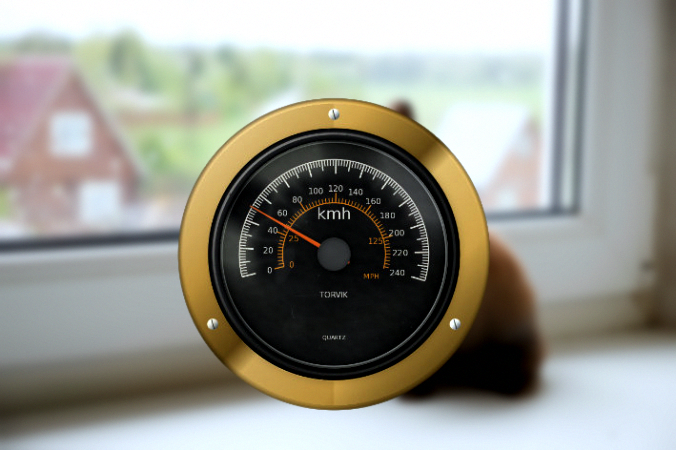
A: 50 km/h
